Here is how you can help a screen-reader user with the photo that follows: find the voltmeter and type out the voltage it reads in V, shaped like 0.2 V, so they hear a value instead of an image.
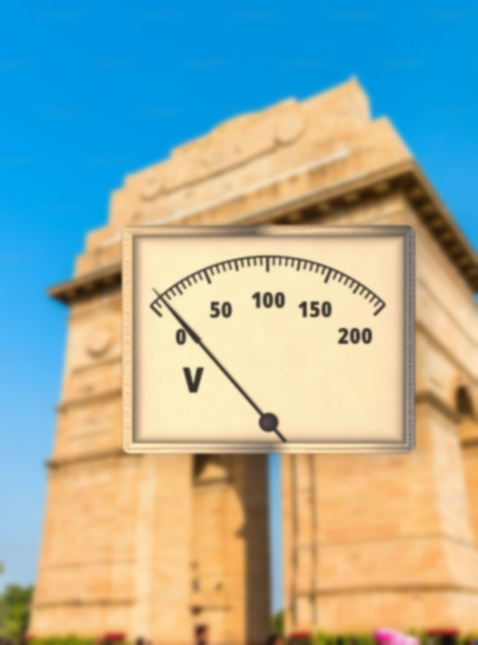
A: 10 V
